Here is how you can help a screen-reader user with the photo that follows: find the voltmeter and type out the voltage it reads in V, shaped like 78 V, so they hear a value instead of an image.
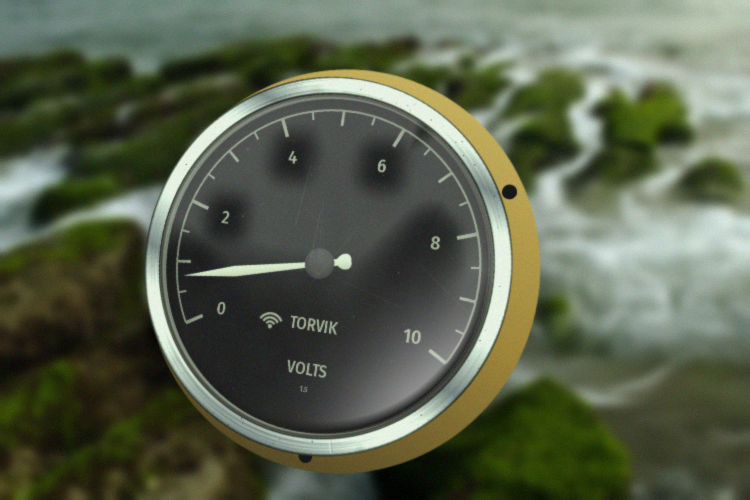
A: 0.75 V
